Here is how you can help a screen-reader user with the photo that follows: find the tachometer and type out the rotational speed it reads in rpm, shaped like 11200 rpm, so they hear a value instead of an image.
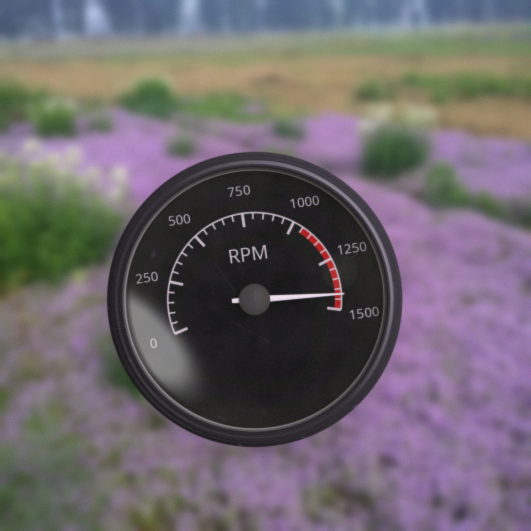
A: 1425 rpm
